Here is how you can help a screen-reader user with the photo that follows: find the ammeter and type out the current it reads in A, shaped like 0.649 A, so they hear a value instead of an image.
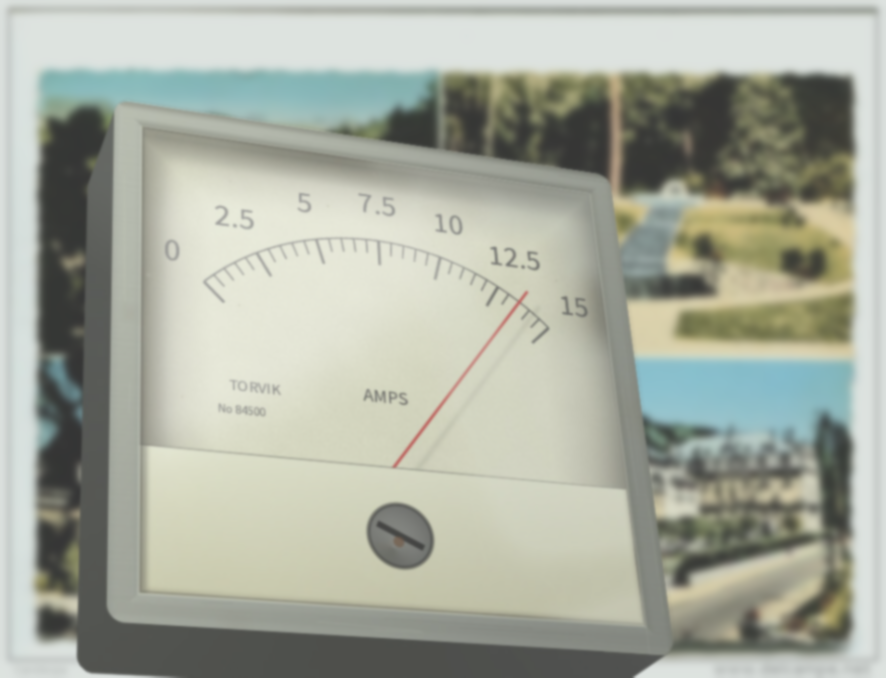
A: 13.5 A
